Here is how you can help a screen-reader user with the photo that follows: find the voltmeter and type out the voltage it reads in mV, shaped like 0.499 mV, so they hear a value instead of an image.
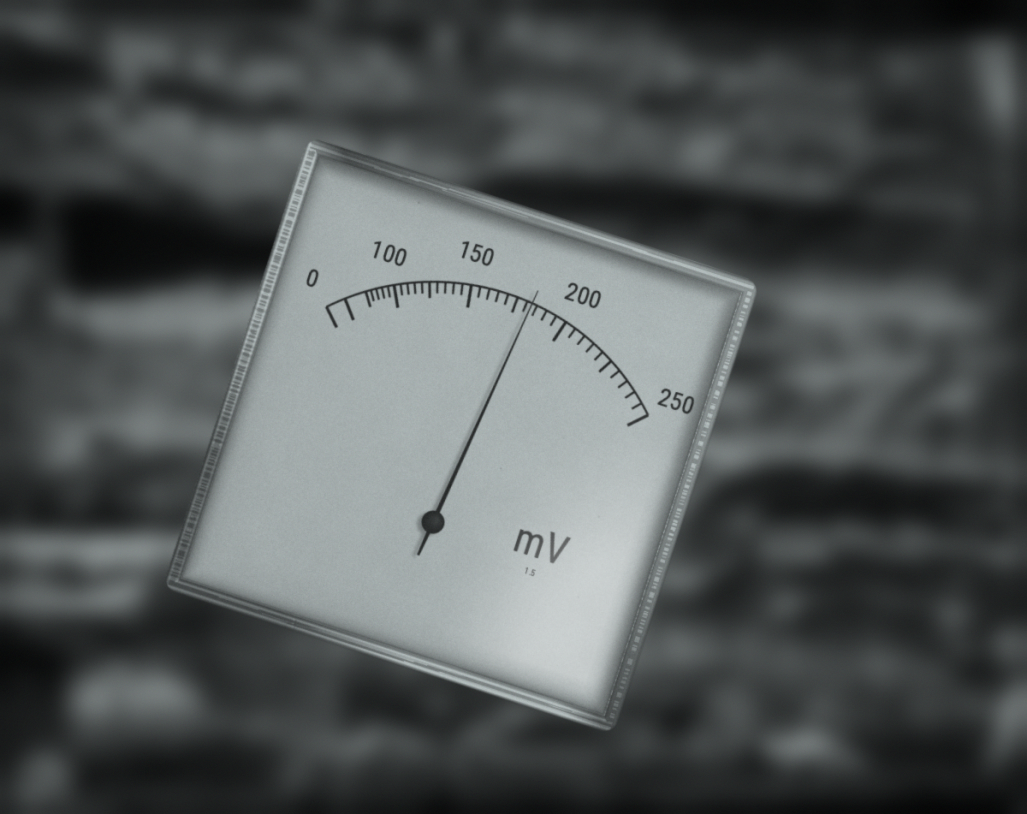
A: 182.5 mV
